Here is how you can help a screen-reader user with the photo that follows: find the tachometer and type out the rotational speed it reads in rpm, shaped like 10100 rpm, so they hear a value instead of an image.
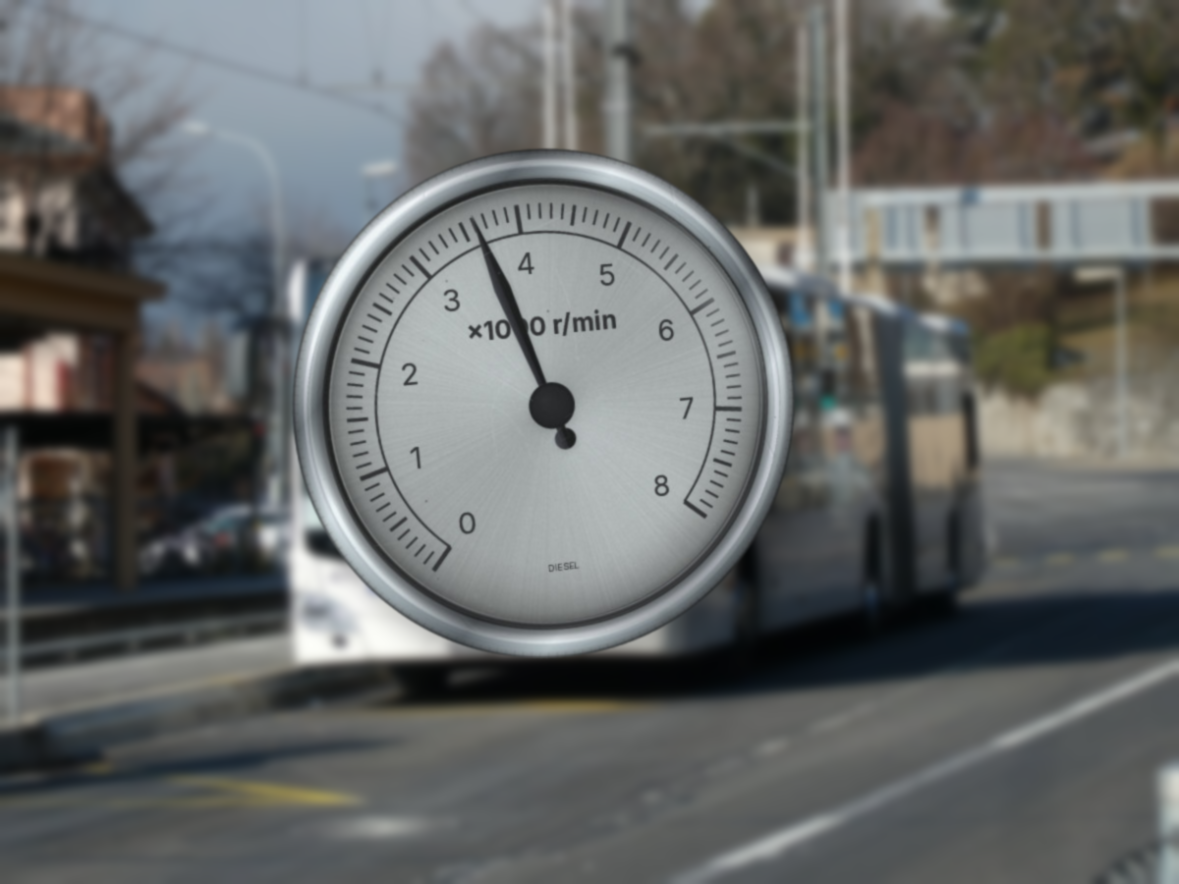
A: 3600 rpm
